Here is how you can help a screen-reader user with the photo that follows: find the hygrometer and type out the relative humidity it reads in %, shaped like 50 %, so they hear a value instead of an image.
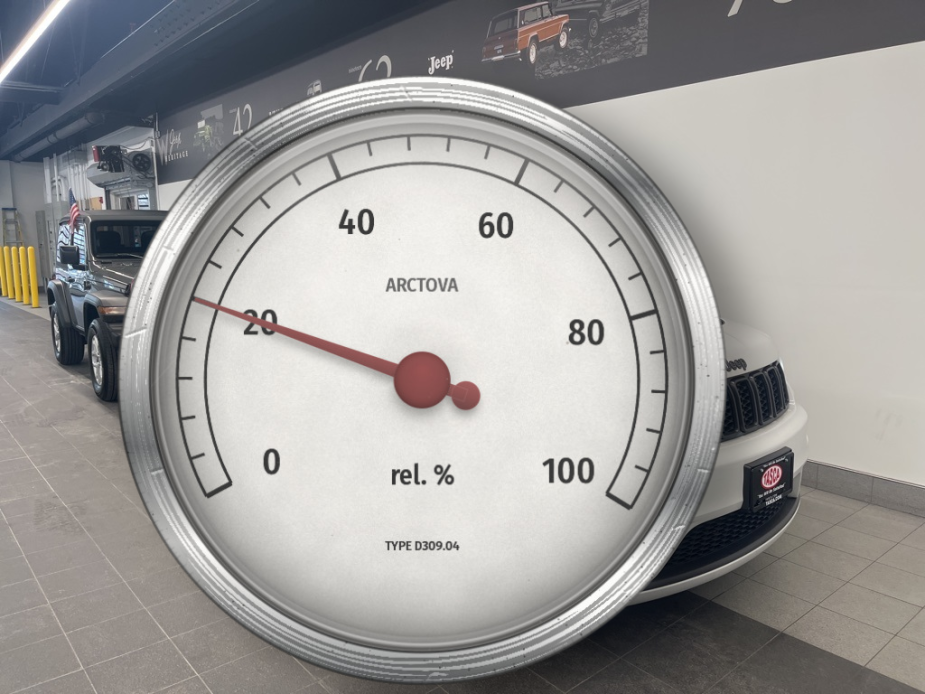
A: 20 %
